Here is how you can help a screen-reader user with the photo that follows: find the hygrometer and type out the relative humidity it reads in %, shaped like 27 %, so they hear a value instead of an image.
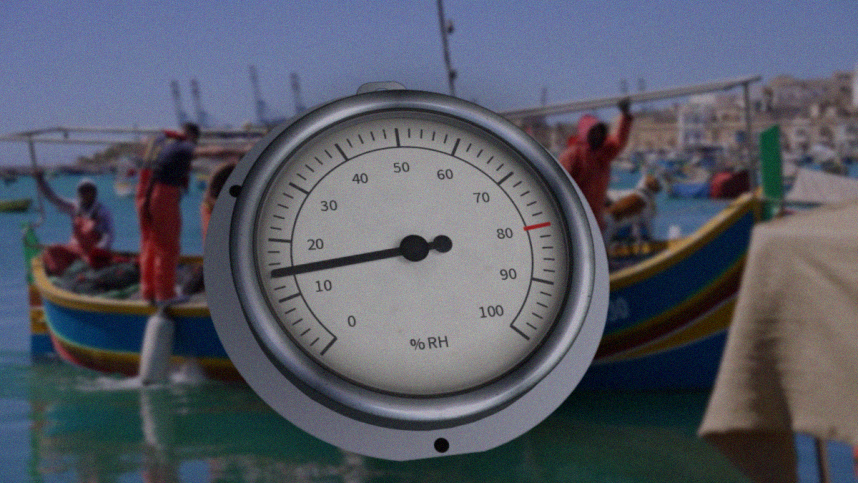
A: 14 %
